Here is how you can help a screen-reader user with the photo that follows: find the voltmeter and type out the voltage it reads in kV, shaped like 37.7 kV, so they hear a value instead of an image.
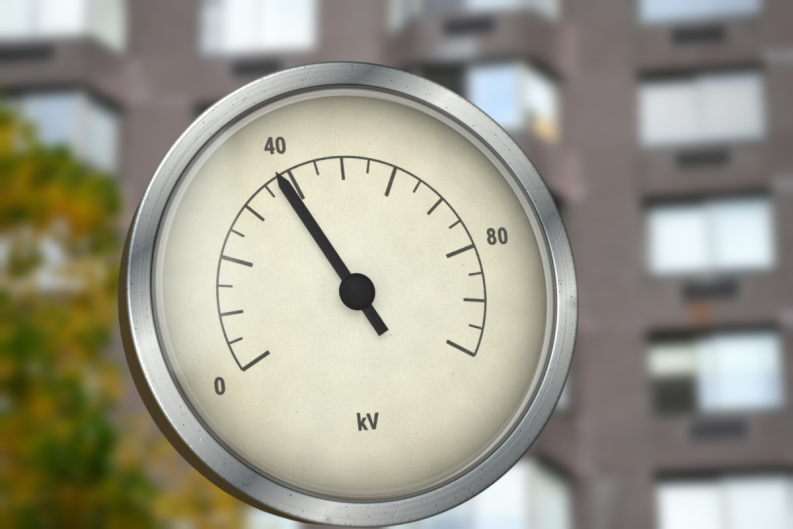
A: 37.5 kV
